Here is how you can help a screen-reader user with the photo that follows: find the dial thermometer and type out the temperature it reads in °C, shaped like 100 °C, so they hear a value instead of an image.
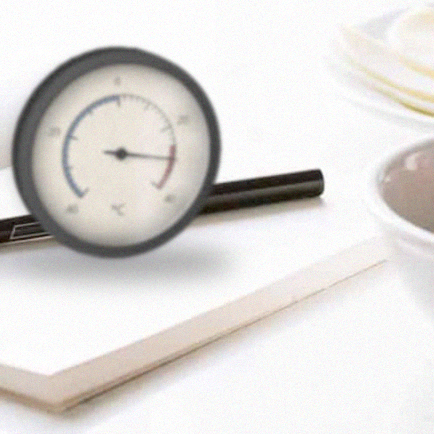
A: 30 °C
